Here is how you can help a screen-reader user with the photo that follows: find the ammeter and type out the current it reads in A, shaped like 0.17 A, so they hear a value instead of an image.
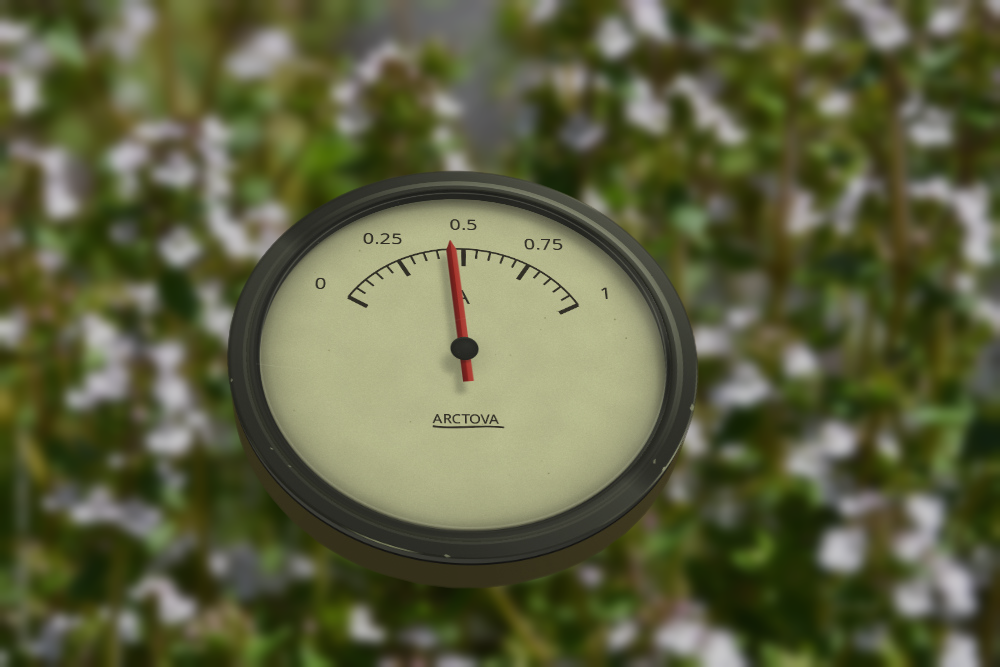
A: 0.45 A
